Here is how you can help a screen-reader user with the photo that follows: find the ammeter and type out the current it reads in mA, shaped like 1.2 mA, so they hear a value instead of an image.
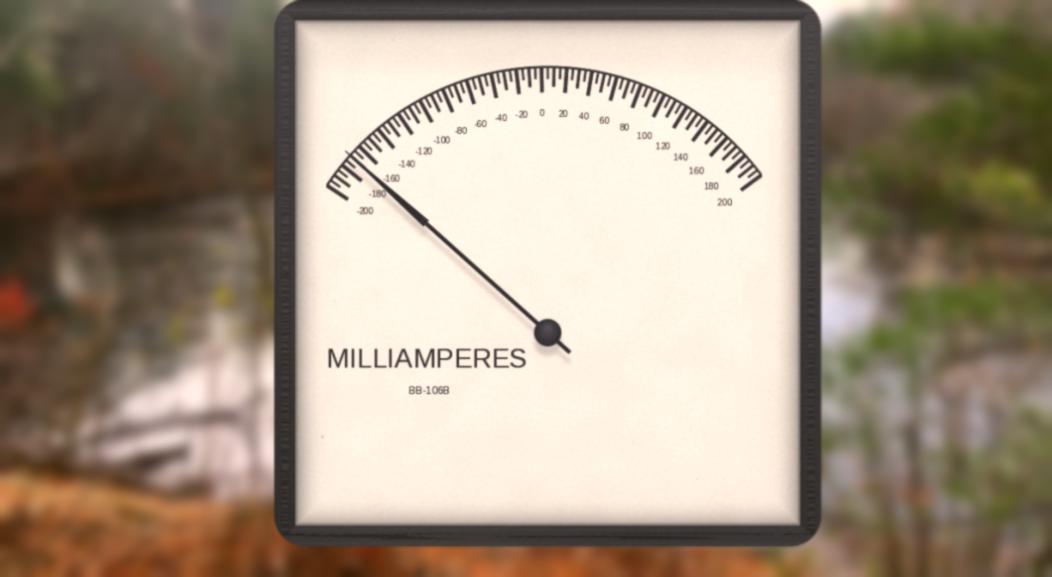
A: -170 mA
